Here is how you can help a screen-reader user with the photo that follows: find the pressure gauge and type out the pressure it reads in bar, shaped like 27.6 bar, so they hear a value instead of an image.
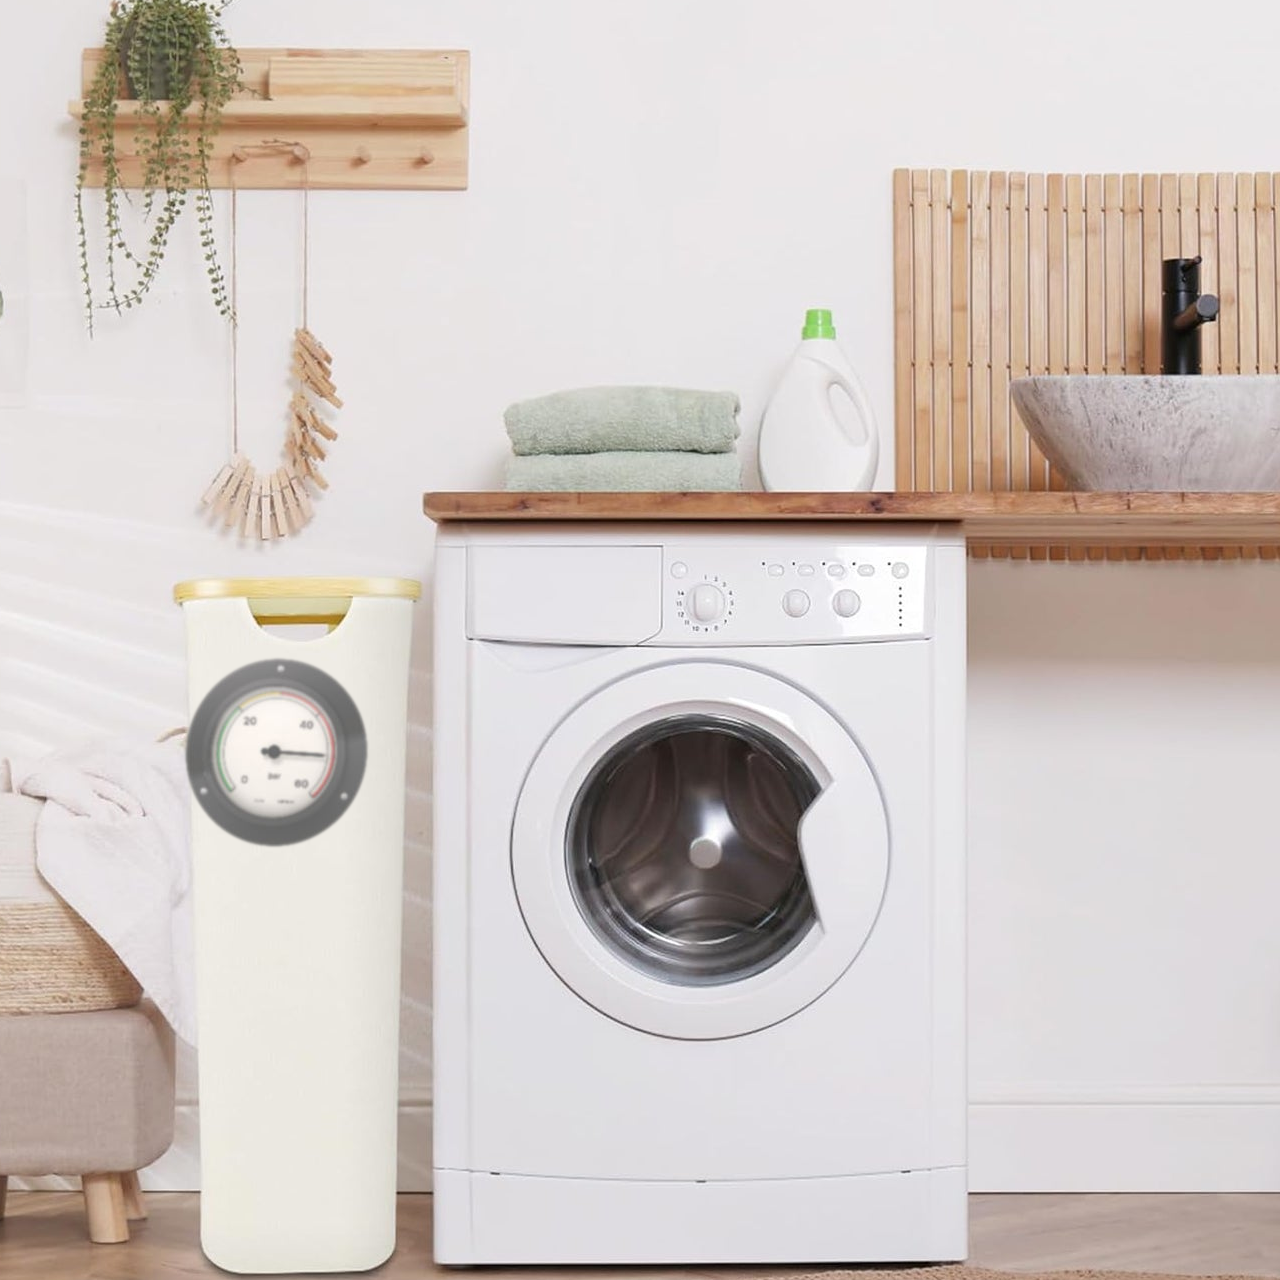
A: 50 bar
